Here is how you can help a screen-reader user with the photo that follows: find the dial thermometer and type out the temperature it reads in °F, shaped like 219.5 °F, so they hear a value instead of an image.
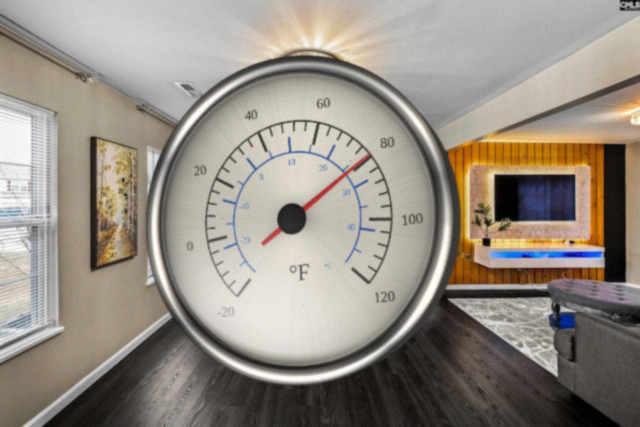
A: 80 °F
